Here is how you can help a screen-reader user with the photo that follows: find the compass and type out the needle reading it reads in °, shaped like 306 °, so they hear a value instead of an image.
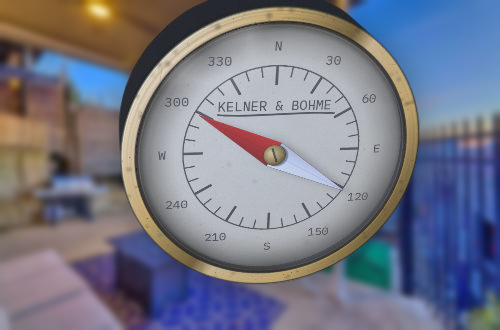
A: 300 °
